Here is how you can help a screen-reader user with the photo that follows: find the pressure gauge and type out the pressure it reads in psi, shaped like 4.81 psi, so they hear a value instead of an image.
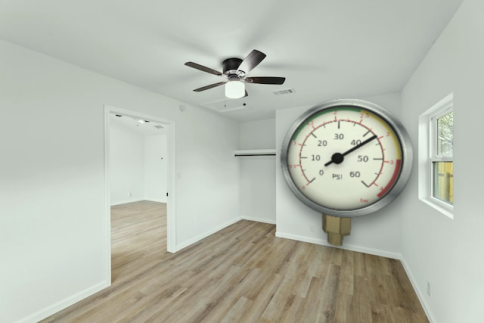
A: 42.5 psi
